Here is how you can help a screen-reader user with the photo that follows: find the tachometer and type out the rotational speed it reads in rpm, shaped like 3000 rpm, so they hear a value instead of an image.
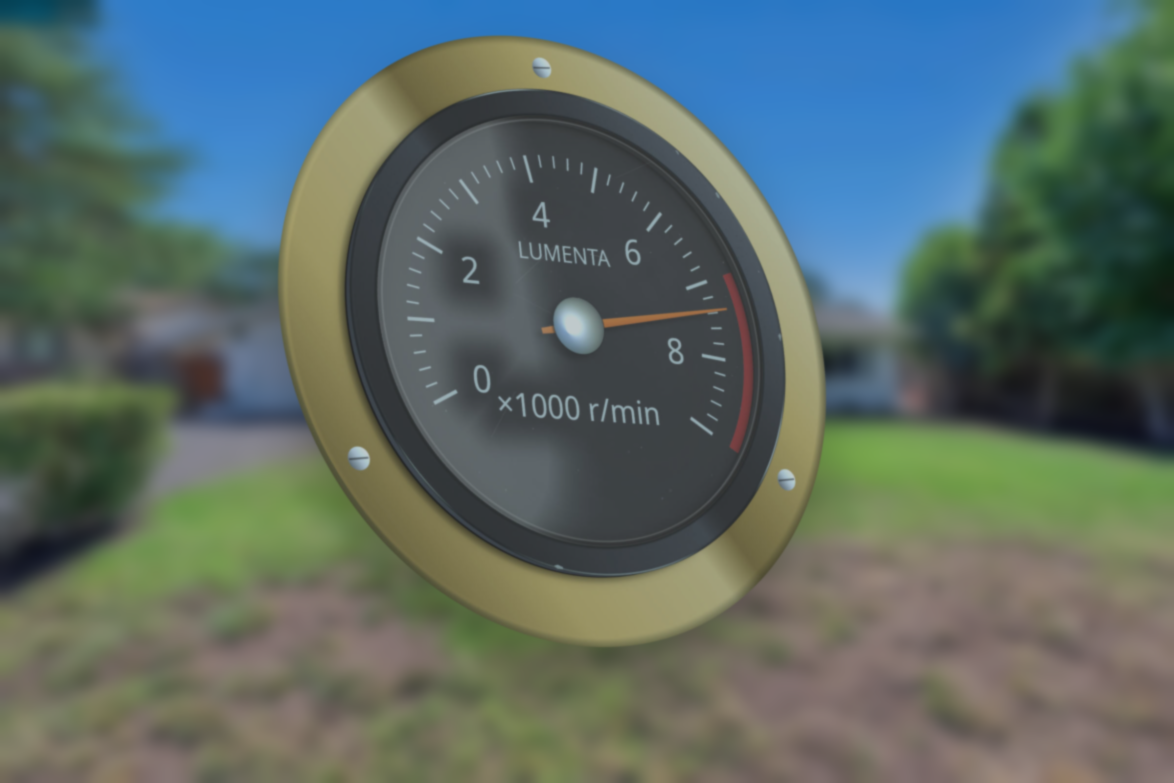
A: 7400 rpm
